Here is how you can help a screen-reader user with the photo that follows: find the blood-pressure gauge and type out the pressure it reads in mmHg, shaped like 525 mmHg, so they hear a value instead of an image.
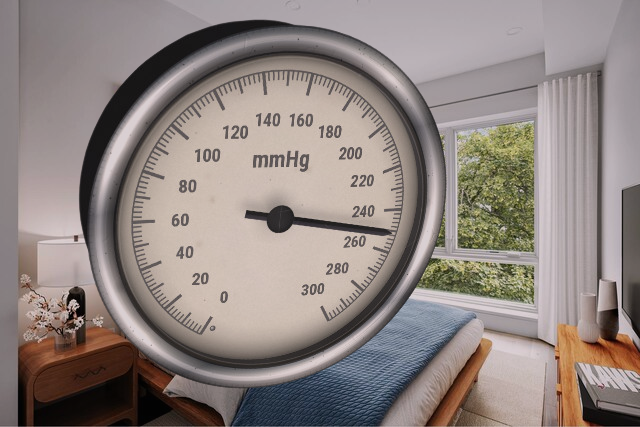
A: 250 mmHg
